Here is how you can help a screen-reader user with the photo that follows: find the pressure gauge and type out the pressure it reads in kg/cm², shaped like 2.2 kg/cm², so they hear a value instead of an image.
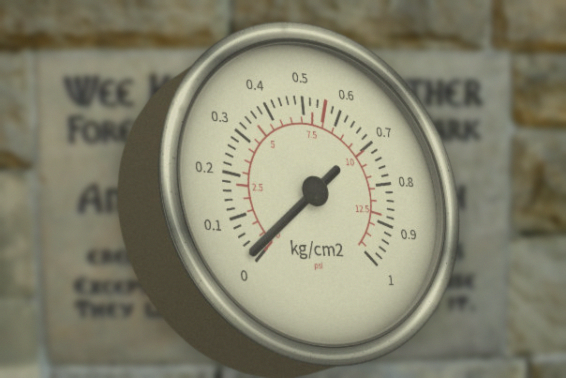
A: 0.02 kg/cm²
